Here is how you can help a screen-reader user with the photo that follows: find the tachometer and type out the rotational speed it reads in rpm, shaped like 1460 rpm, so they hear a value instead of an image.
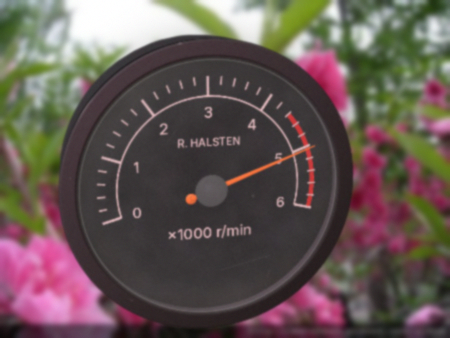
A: 5000 rpm
